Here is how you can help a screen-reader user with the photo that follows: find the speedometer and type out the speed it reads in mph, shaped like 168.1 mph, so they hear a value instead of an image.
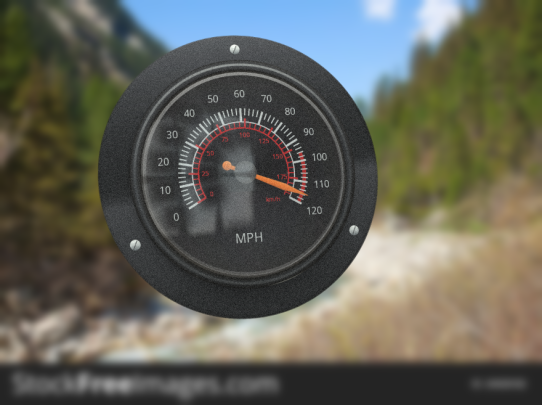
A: 116 mph
